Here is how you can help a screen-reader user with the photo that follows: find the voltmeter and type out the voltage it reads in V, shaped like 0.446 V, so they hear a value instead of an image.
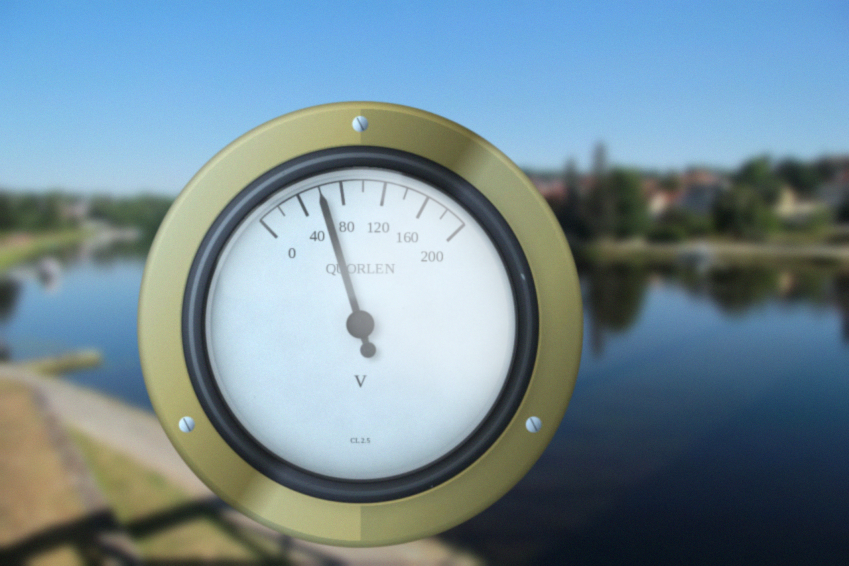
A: 60 V
